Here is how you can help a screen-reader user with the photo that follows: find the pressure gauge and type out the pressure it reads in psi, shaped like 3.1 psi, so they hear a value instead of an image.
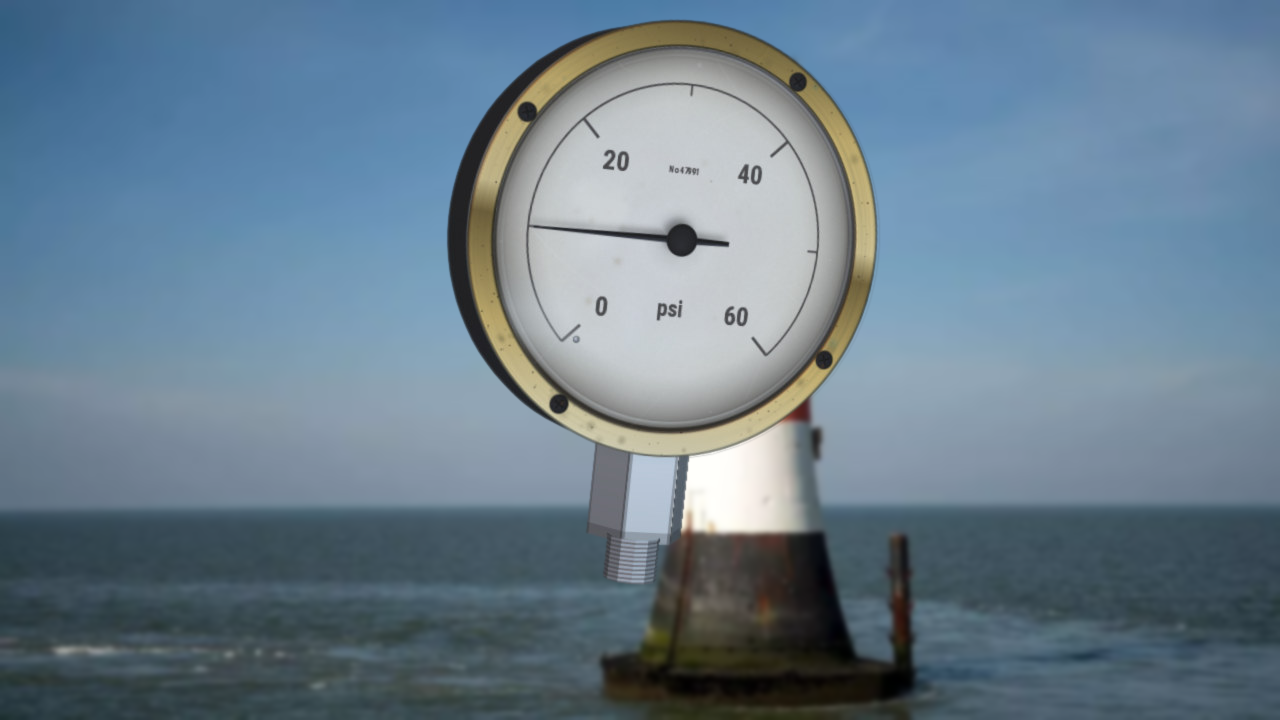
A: 10 psi
